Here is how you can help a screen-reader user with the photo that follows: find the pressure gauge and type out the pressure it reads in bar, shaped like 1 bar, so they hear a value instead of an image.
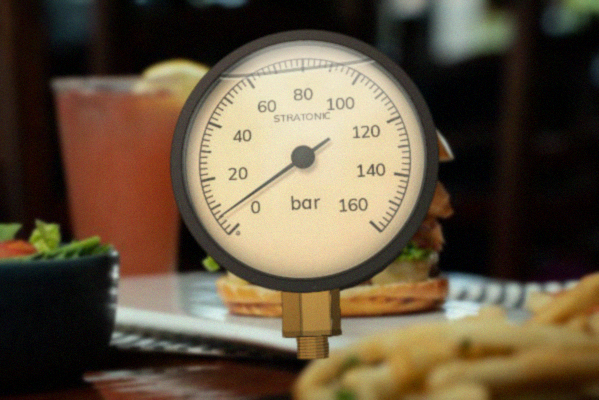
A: 6 bar
